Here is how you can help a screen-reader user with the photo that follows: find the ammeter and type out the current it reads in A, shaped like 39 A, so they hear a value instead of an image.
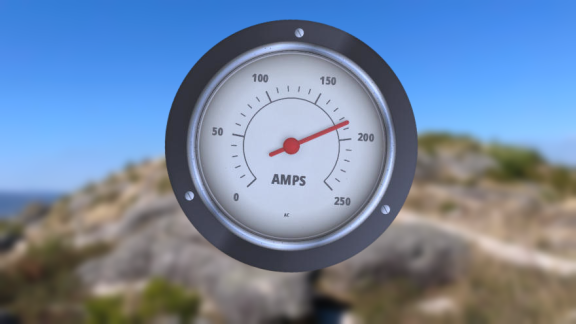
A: 185 A
